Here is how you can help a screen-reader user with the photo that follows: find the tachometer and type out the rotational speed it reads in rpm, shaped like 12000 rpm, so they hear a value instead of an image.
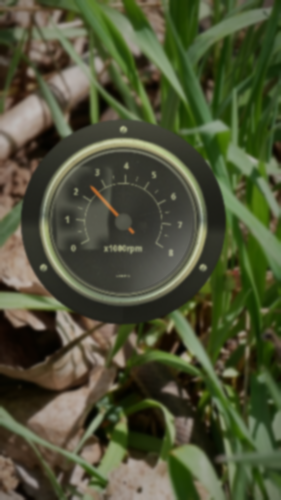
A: 2500 rpm
